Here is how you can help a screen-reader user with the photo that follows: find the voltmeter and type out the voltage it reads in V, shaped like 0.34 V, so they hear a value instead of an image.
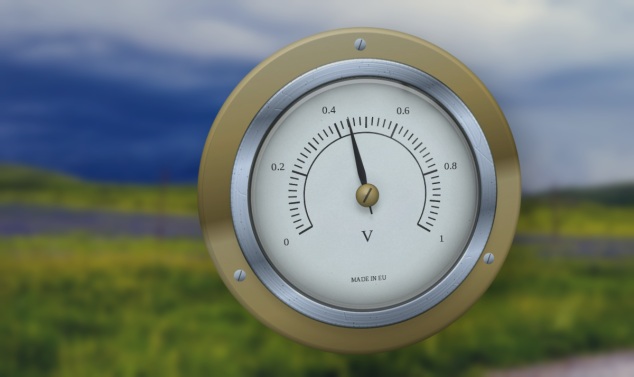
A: 0.44 V
